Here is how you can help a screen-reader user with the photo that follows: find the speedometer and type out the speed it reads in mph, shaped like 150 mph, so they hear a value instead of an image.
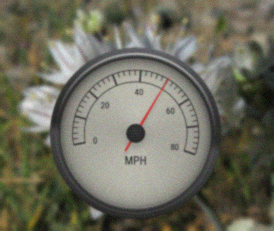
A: 50 mph
